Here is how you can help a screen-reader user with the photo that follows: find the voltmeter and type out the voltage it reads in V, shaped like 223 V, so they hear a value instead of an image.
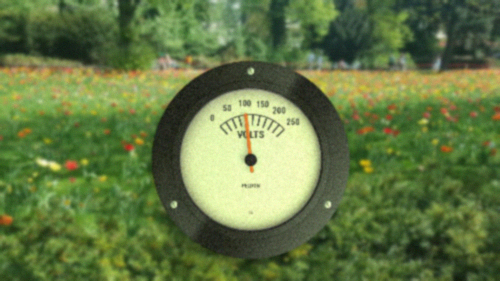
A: 100 V
